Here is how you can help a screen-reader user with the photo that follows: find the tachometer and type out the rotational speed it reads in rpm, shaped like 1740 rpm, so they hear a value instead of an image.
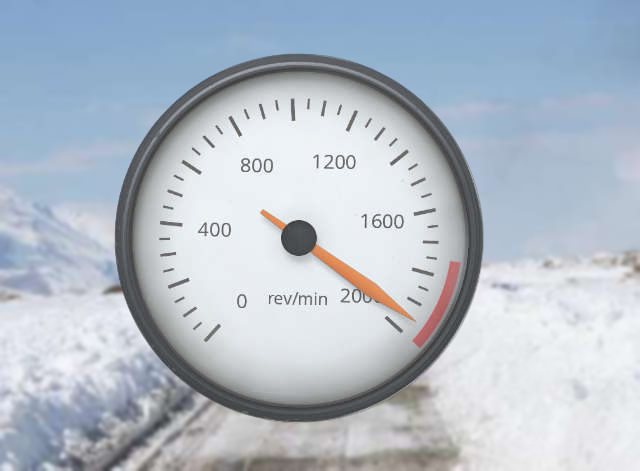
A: 1950 rpm
